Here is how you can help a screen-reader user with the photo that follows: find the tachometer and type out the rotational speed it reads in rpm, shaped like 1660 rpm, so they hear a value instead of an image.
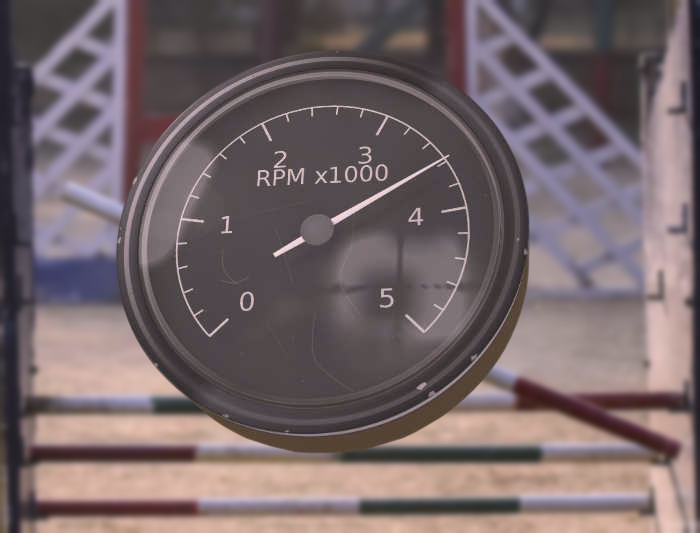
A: 3600 rpm
